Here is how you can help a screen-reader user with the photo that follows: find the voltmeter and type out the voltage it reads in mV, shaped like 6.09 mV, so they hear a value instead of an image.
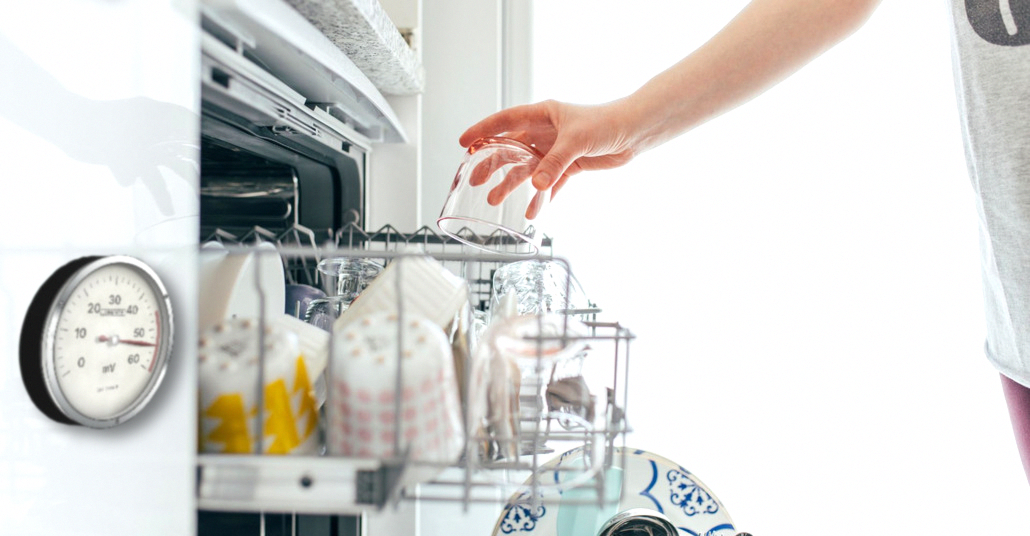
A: 54 mV
